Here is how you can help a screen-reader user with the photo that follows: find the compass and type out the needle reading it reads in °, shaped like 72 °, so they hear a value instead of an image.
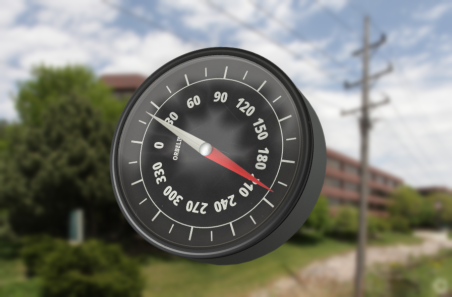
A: 202.5 °
